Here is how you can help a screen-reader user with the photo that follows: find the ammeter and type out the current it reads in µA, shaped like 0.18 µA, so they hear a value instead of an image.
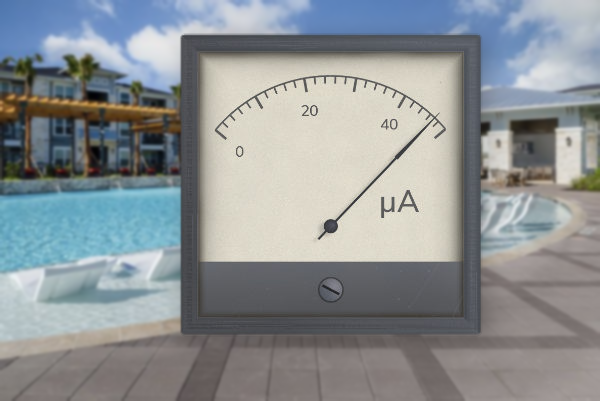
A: 47 µA
